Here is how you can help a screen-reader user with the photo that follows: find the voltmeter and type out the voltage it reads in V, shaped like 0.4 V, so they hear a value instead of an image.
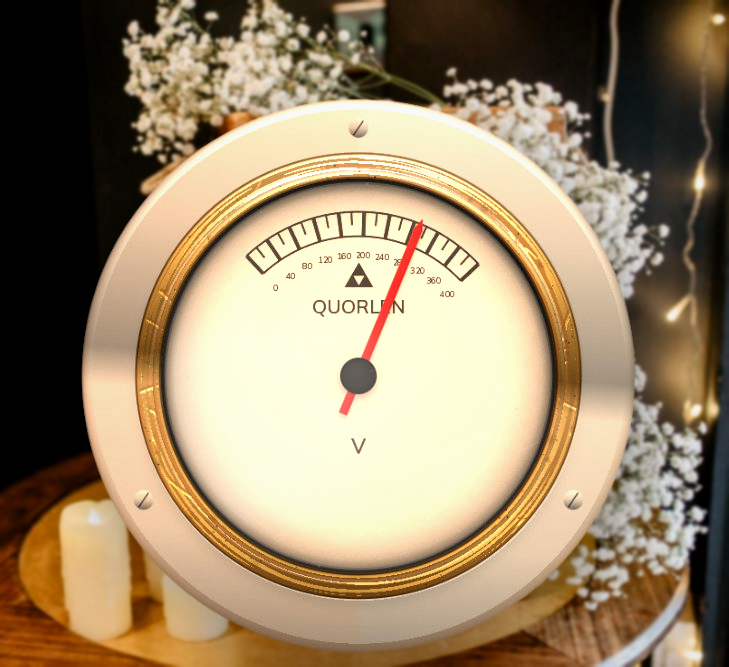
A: 290 V
